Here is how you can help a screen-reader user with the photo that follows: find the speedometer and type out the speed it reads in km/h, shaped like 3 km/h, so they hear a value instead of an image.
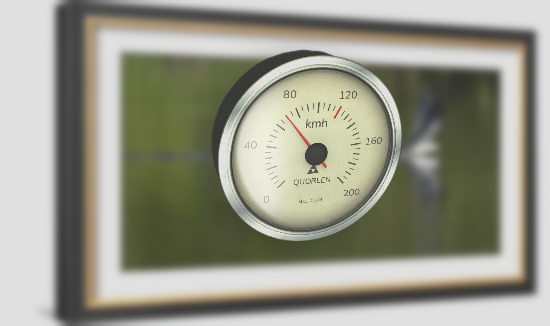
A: 70 km/h
